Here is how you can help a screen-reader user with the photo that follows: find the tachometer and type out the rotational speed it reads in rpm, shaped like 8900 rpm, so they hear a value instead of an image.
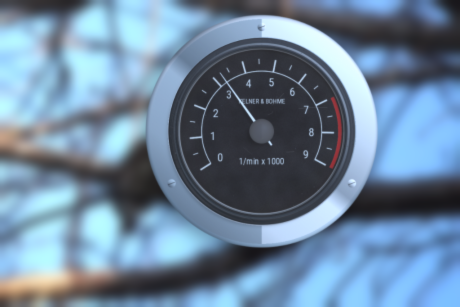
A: 3250 rpm
